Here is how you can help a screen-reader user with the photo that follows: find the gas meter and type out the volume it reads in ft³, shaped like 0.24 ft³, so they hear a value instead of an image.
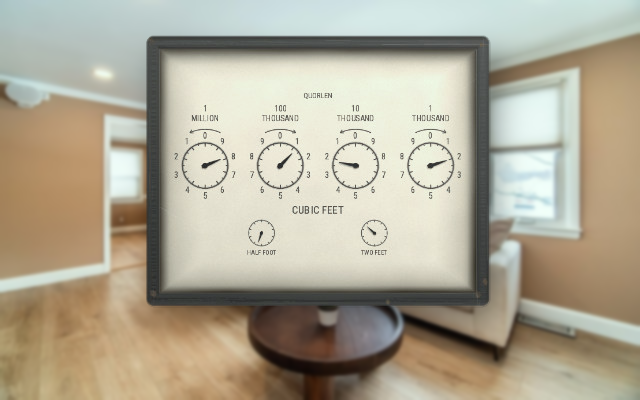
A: 812200 ft³
